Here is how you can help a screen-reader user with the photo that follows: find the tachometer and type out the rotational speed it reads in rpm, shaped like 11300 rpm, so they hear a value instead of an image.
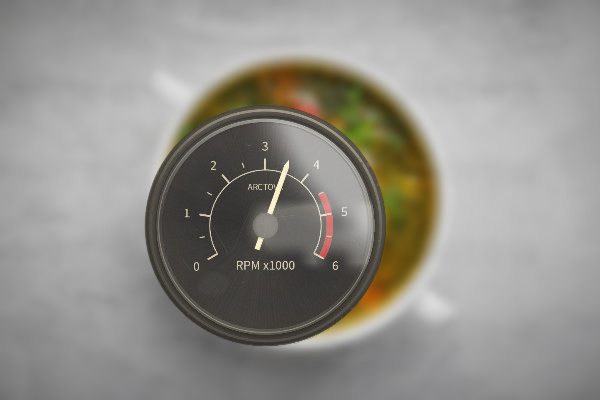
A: 3500 rpm
